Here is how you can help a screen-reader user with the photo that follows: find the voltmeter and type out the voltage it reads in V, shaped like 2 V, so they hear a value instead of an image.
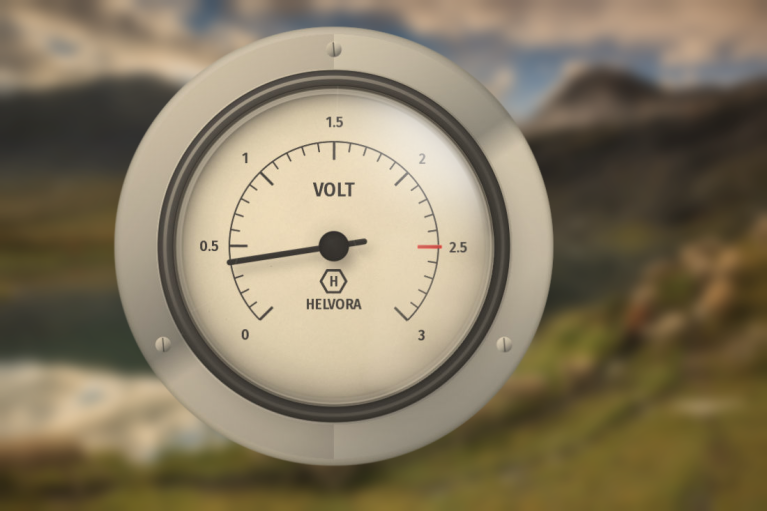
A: 0.4 V
